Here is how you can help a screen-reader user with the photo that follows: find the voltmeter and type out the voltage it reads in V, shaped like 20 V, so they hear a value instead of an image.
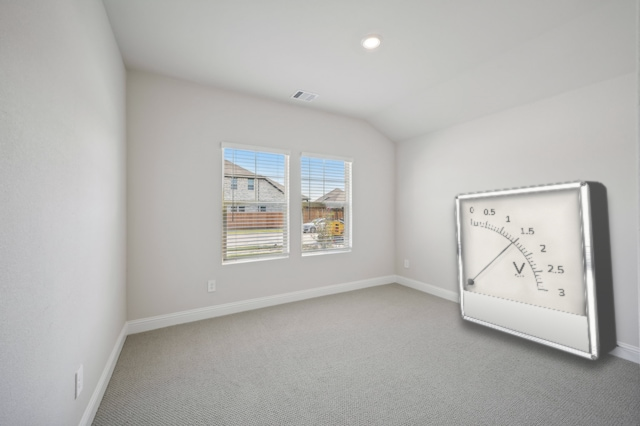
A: 1.5 V
